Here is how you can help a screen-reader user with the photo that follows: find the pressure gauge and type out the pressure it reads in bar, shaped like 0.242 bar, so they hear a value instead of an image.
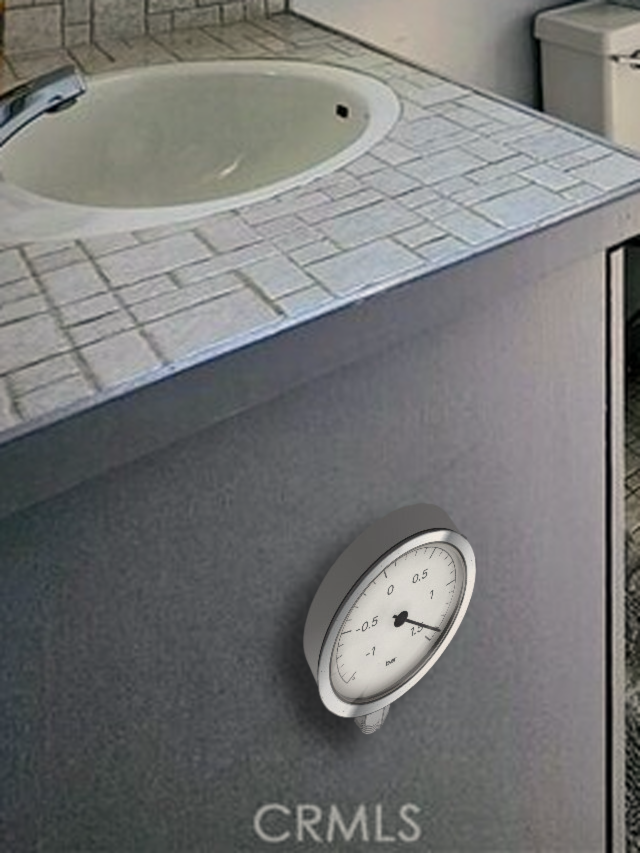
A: 1.4 bar
